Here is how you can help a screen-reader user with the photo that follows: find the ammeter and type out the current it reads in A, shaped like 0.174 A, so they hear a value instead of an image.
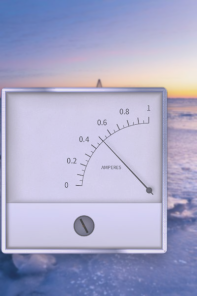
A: 0.5 A
